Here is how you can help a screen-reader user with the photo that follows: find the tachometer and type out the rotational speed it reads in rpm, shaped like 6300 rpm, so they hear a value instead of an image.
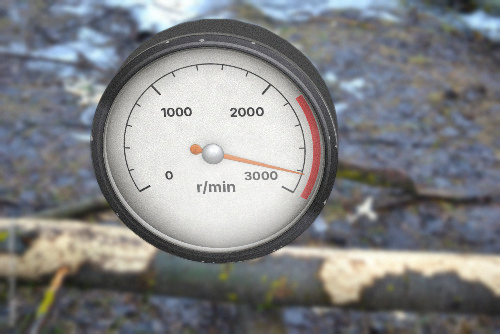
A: 2800 rpm
